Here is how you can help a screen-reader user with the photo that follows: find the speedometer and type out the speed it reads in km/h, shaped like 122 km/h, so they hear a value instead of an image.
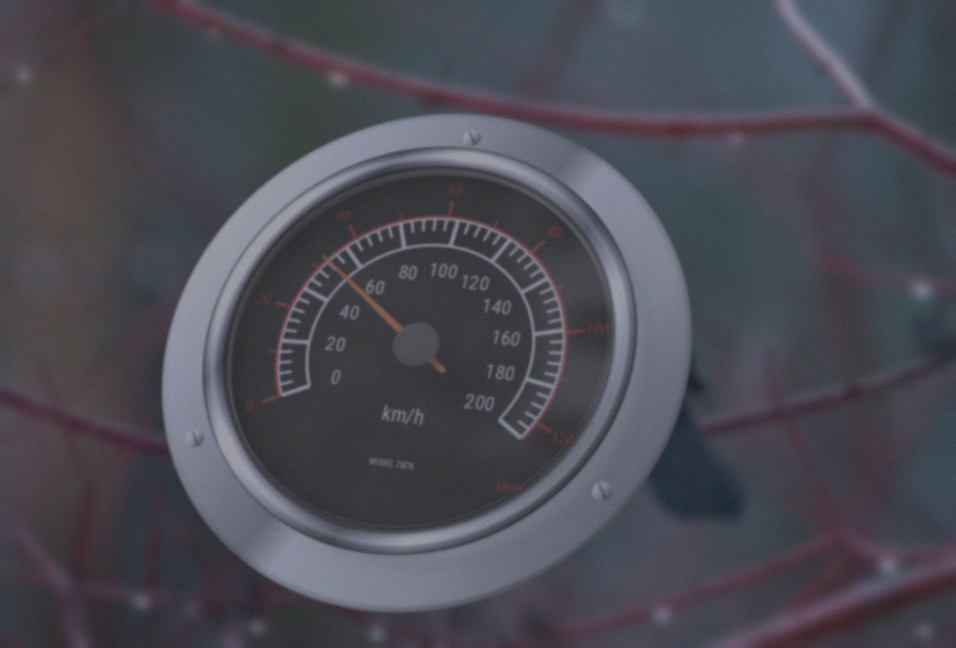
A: 52 km/h
